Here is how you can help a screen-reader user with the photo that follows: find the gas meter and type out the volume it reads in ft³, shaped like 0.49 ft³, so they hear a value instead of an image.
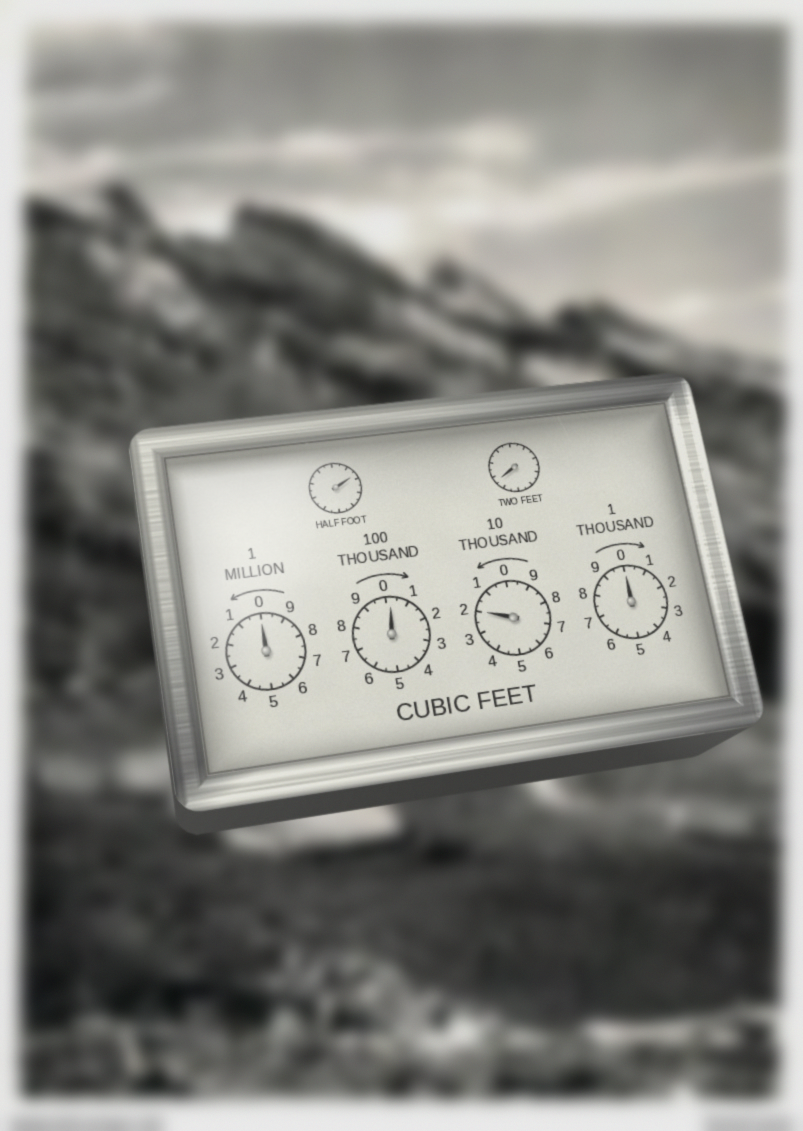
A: 2000 ft³
